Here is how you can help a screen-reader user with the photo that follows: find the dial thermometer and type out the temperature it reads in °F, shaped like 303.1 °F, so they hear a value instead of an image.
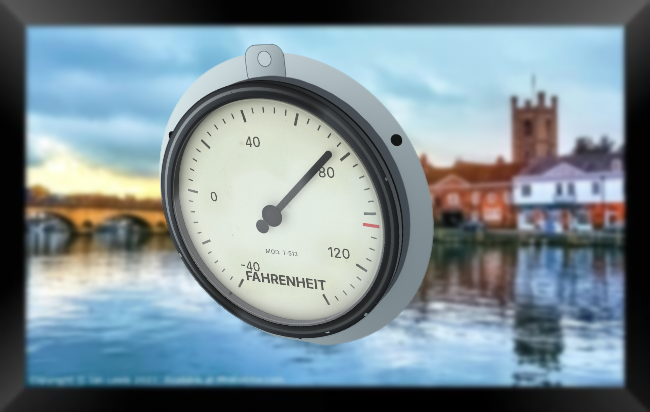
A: 76 °F
